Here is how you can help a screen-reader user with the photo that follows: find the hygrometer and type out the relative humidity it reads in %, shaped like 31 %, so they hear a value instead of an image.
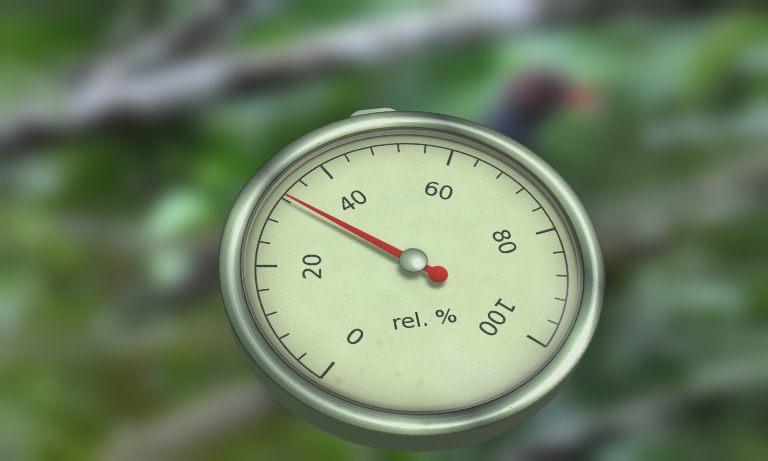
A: 32 %
